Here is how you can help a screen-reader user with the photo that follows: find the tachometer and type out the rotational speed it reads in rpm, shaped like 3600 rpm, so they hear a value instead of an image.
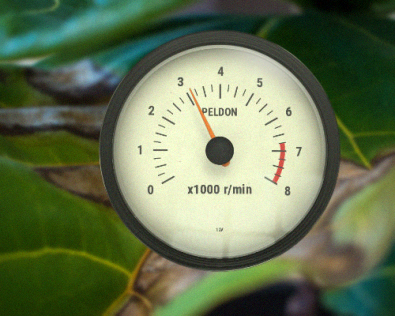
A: 3125 rpm
